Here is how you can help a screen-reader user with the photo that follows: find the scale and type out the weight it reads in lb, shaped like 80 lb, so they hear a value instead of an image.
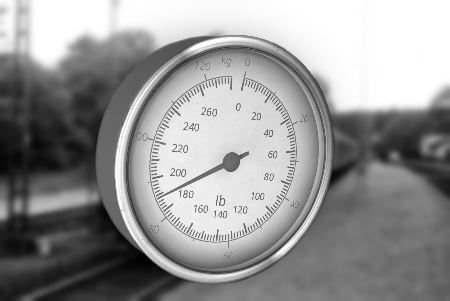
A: 190 lb
